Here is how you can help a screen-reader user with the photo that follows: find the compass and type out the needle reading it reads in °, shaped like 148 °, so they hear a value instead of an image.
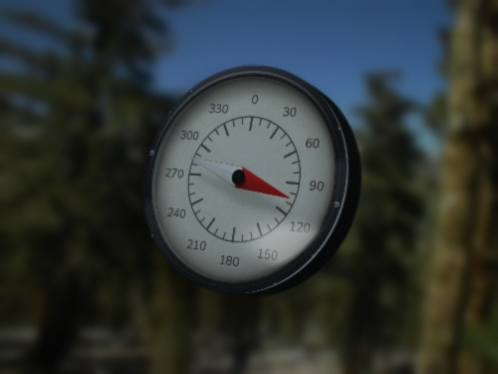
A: 105 °
